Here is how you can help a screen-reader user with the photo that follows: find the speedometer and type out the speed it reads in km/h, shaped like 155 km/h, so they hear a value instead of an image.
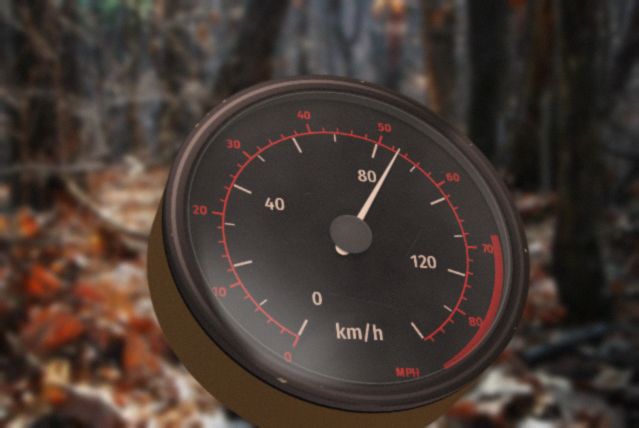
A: 85 km/h
